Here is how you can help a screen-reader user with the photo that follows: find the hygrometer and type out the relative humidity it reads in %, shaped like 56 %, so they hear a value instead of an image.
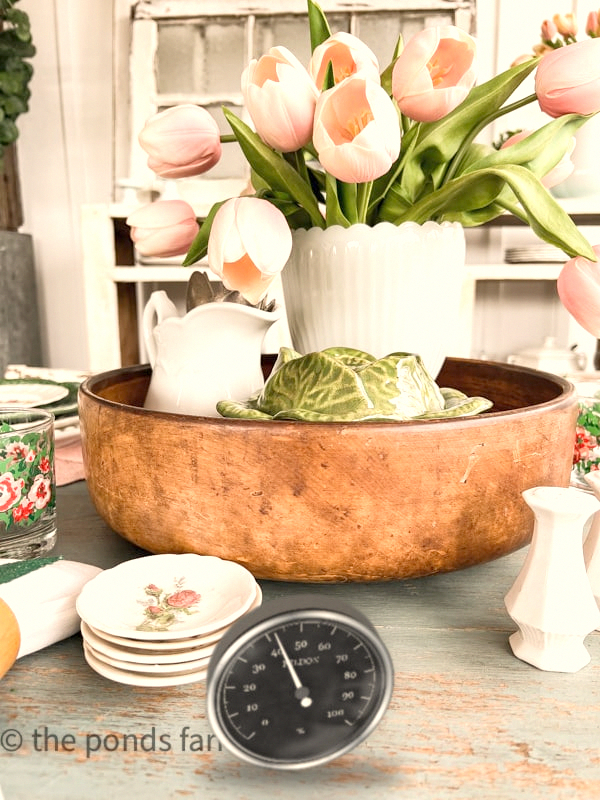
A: 42.5 %
